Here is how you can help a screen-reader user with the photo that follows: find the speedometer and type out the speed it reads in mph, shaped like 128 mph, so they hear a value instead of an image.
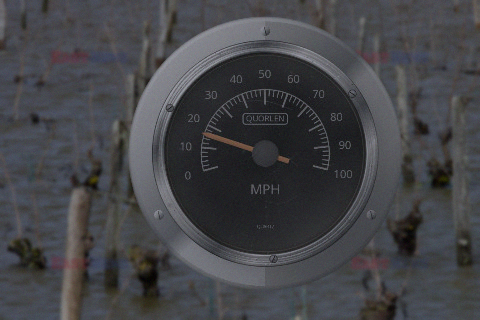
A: 16 mph
